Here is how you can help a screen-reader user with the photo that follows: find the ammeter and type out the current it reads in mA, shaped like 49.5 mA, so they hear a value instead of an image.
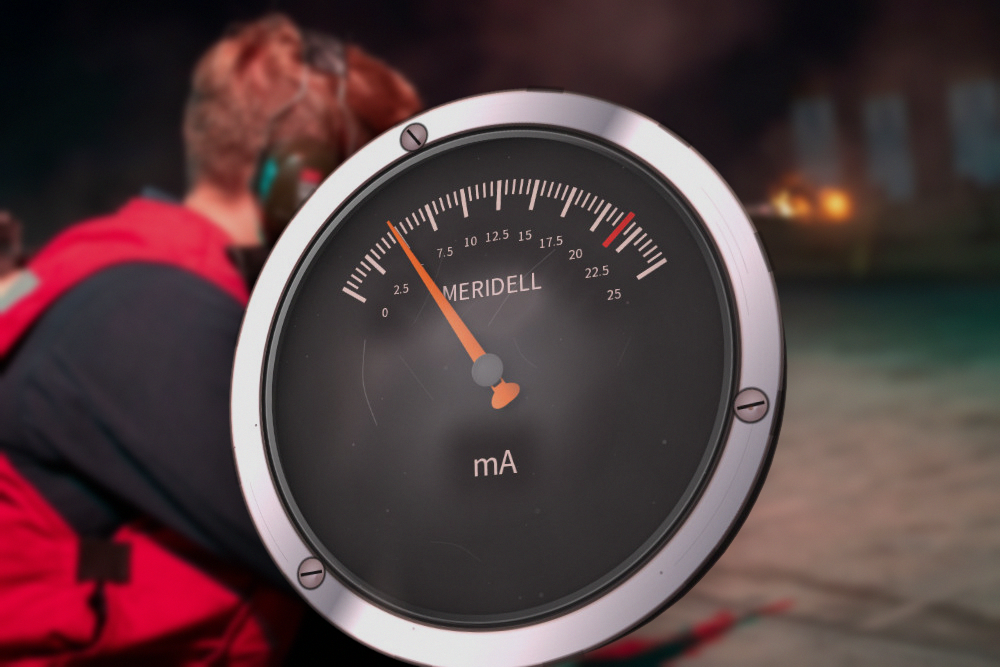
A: 5 mA
